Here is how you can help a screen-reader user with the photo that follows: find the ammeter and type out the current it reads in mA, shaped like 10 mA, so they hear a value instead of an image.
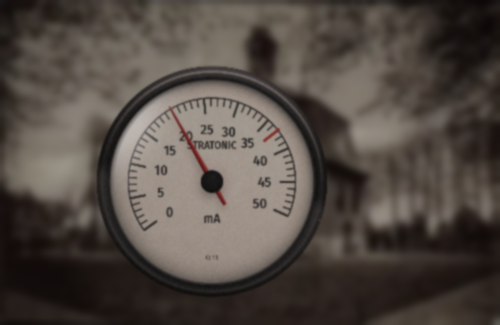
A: 20 mA
